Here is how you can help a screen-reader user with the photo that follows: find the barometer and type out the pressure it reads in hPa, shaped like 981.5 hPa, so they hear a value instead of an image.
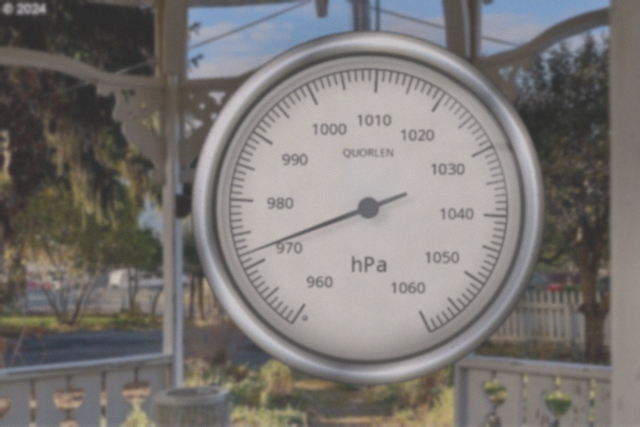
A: 972 hPa
